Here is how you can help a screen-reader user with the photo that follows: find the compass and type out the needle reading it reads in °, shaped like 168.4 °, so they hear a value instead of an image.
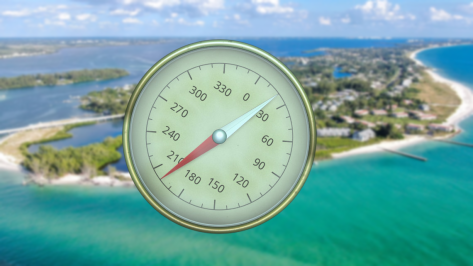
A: 200 °
